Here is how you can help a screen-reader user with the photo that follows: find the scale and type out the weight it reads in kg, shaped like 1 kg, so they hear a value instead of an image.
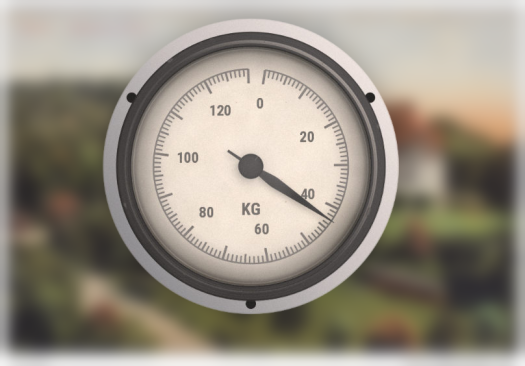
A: 43 kg
